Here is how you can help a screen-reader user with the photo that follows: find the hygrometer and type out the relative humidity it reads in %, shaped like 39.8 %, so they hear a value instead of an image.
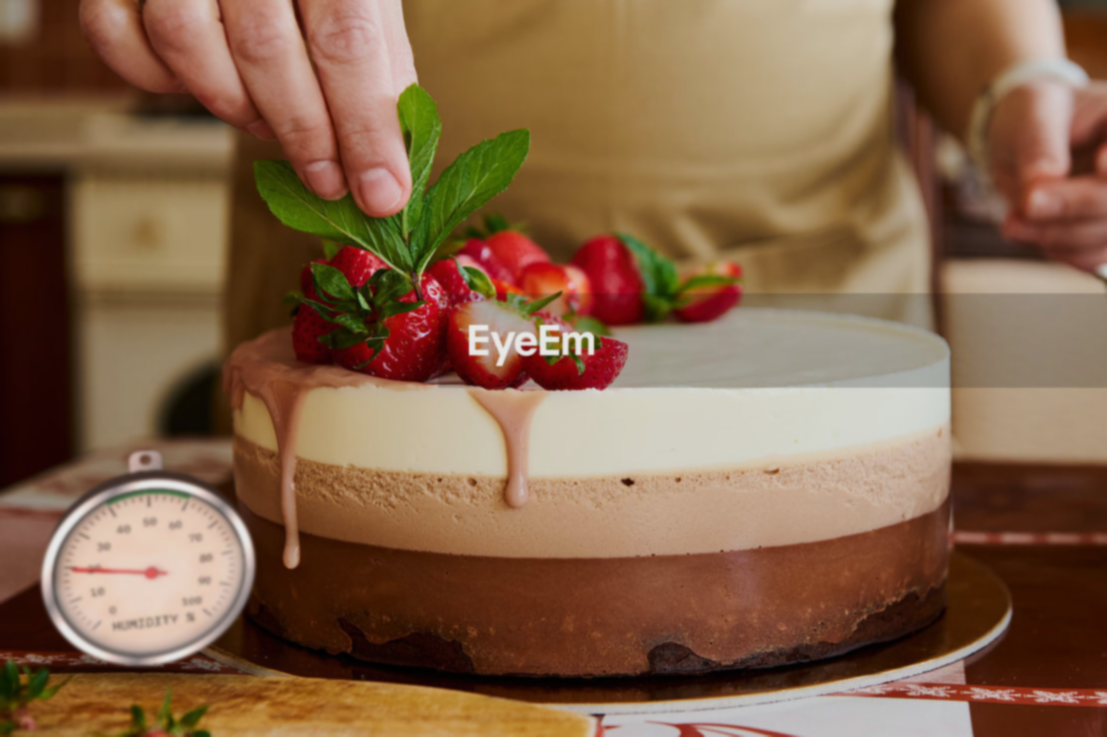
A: 20 %
